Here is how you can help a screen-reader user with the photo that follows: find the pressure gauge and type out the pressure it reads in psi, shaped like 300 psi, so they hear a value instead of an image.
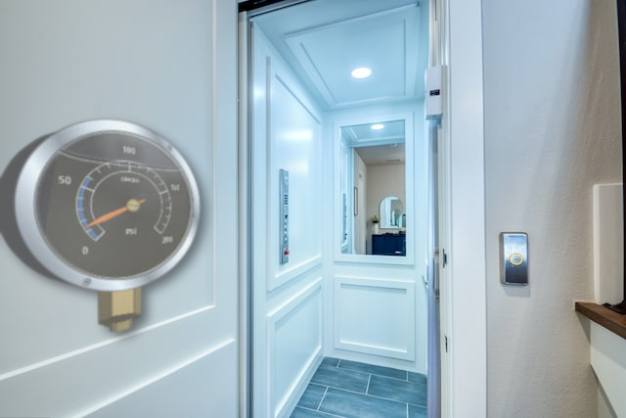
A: 15 psi
